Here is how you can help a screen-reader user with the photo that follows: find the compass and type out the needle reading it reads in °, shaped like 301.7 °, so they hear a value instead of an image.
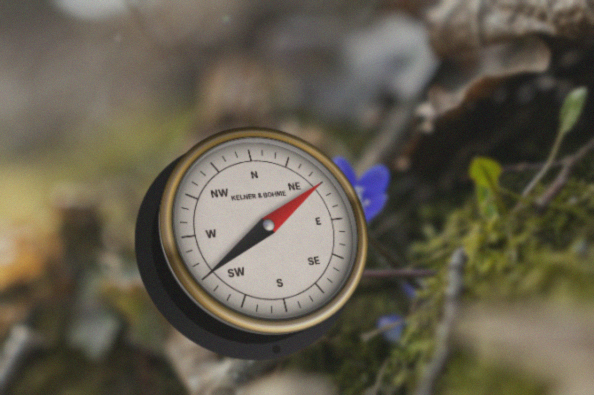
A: 60 °
